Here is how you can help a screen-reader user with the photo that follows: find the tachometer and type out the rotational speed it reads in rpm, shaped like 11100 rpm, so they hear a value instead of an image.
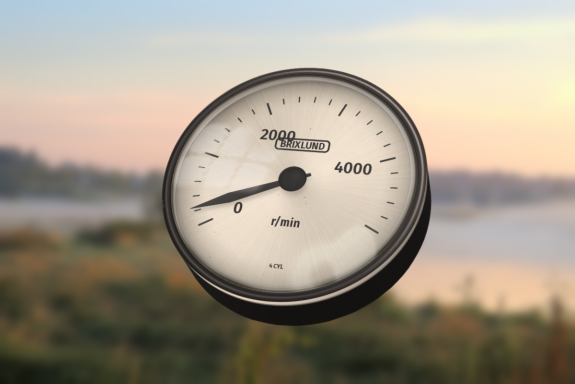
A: 200 rpm
